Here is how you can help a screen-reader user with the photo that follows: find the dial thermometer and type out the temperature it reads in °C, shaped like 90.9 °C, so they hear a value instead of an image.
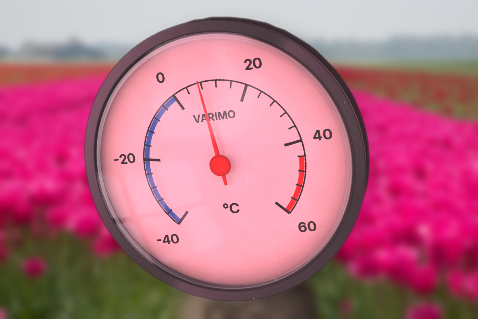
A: 8 °C
